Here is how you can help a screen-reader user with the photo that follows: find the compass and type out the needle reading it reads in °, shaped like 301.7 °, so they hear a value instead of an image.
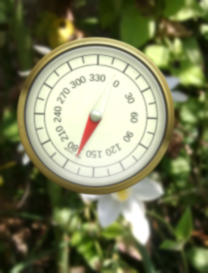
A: 172.5 °
